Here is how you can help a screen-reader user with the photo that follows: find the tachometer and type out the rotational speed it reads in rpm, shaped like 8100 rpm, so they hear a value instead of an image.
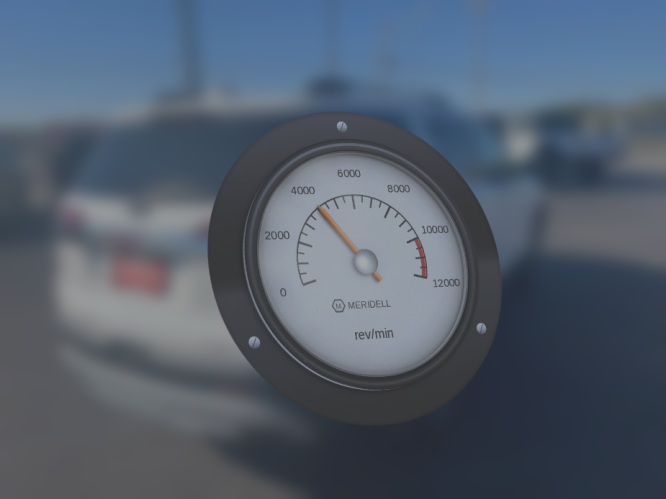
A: 4000 rpm
